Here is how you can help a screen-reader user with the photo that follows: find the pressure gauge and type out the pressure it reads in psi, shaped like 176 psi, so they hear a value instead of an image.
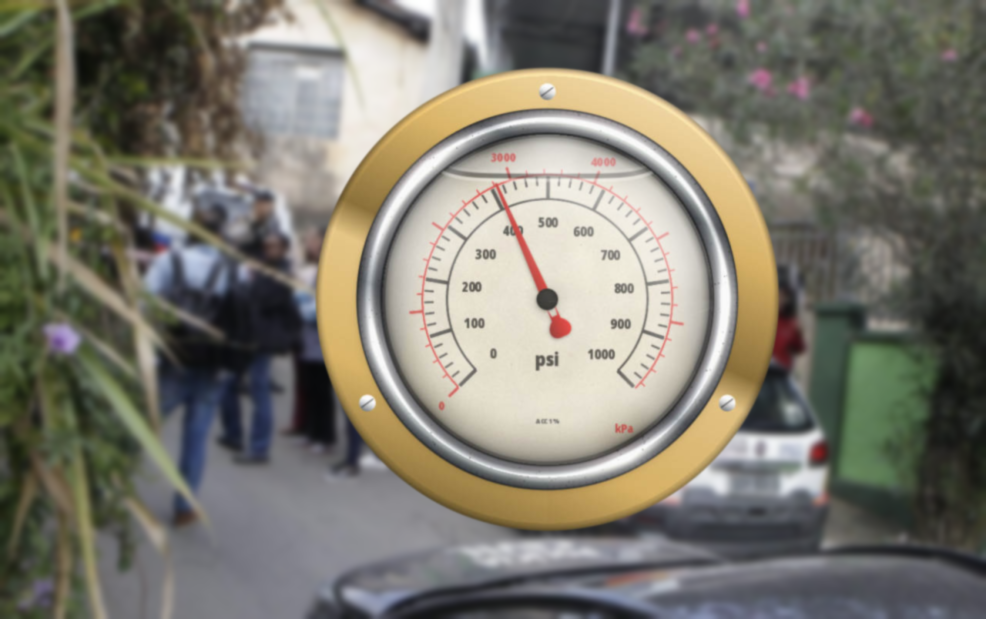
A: 410 psi
